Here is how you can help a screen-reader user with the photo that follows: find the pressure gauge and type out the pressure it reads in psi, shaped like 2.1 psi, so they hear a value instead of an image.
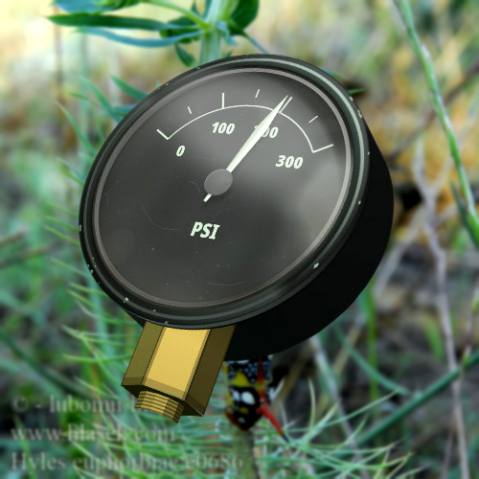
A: 200 psi
